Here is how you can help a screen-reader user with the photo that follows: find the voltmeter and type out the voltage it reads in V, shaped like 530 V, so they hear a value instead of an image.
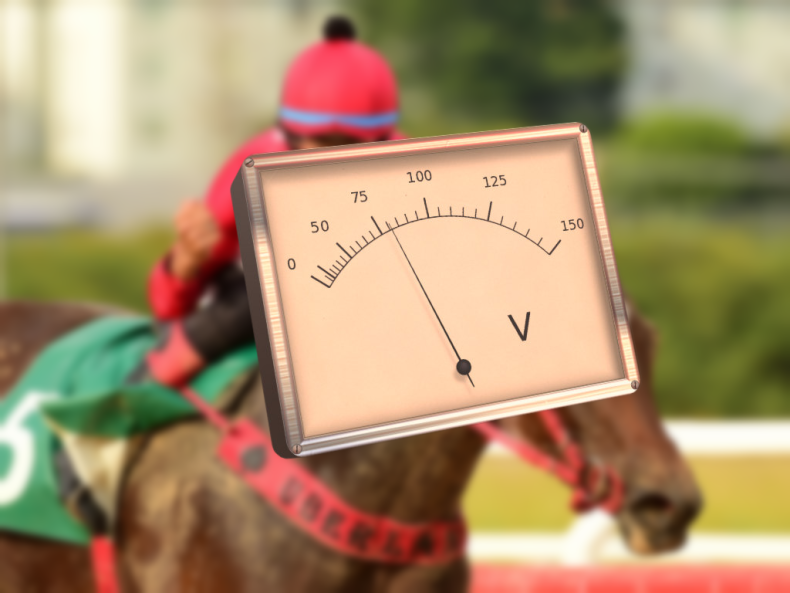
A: 80 V
